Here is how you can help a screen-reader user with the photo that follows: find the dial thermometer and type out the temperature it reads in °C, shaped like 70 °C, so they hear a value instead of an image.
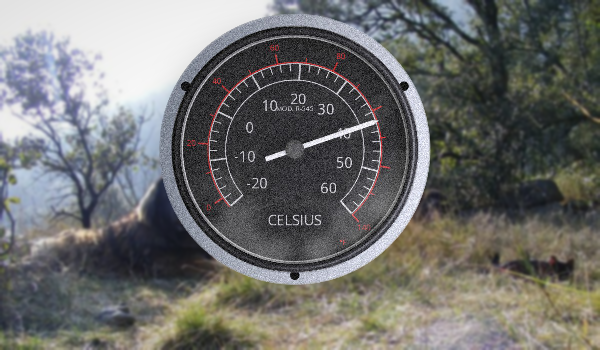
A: 40 °C
